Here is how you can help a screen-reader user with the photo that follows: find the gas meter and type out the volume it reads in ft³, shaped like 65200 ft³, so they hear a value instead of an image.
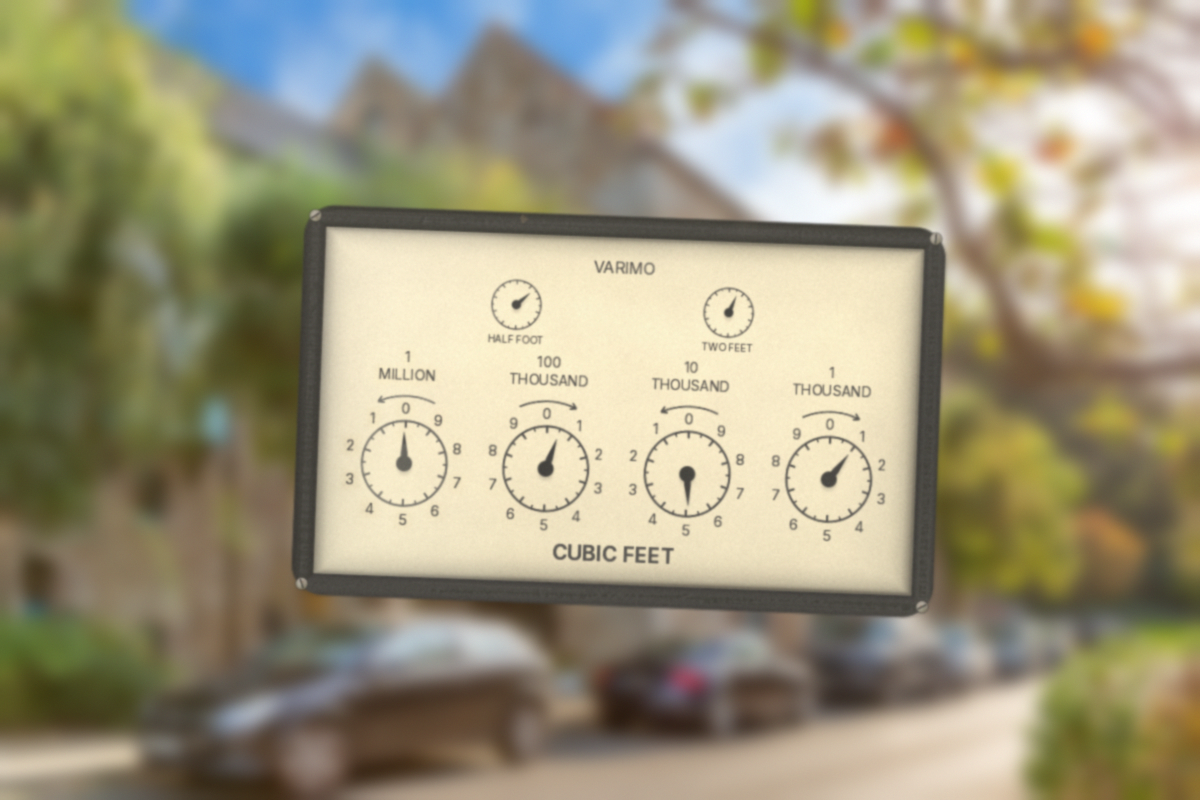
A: 5100 ft³
